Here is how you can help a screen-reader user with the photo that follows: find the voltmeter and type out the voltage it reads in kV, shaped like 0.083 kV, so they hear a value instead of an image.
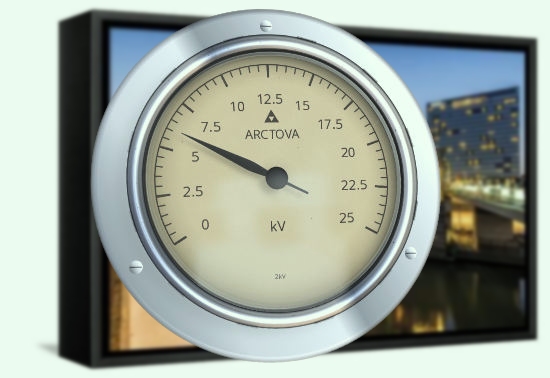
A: 6 kV
